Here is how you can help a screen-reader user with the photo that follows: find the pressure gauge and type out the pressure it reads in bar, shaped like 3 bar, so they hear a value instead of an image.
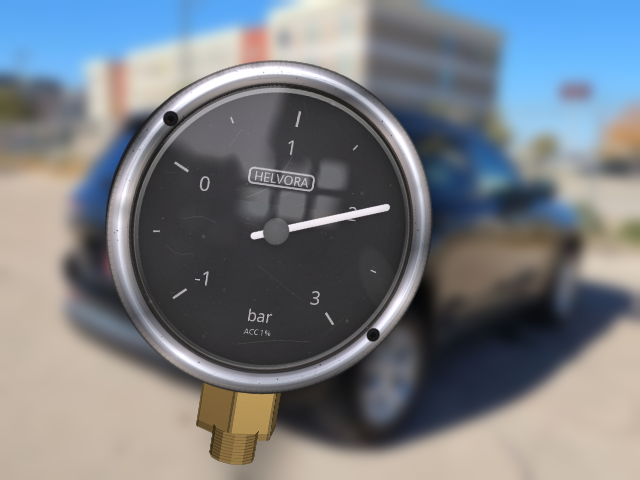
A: 2 bar
